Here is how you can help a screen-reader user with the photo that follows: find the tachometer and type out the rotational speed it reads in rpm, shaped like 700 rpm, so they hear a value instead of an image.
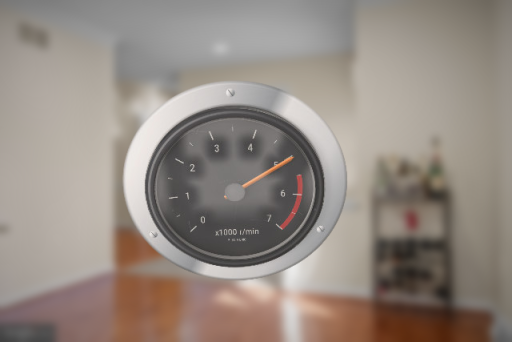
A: 5000 rpm
